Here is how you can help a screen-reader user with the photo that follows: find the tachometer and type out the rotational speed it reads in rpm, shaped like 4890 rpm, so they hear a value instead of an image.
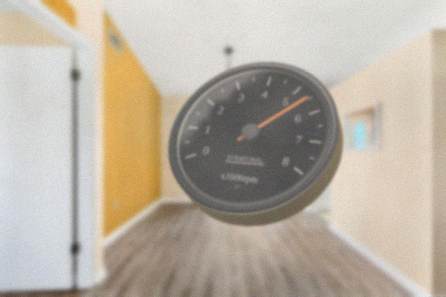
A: 5500 rpm
